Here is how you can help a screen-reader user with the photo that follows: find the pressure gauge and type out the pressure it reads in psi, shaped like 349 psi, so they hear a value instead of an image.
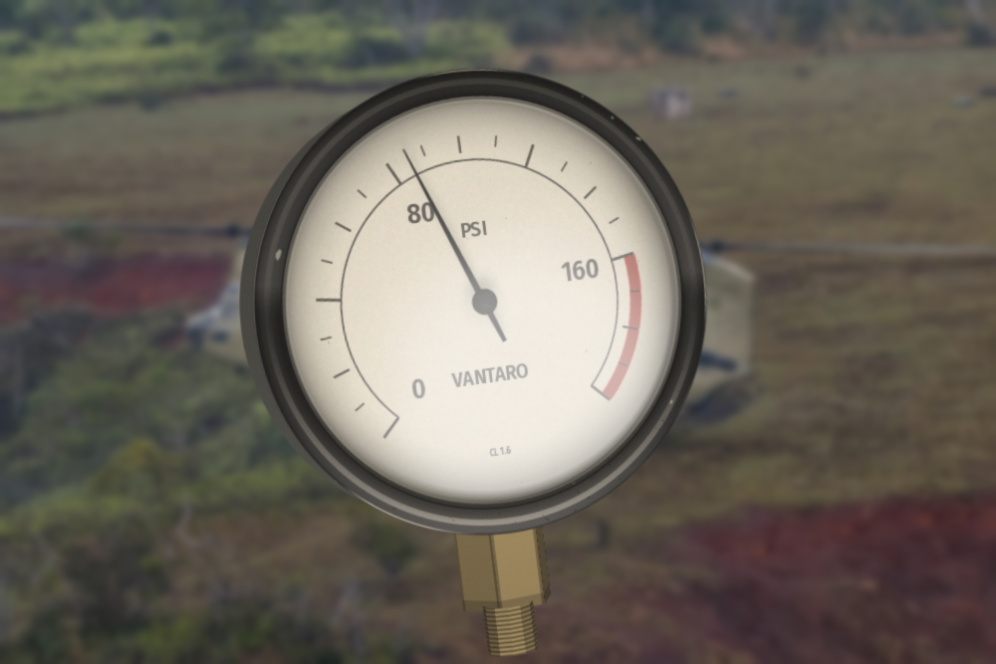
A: 85 psi
